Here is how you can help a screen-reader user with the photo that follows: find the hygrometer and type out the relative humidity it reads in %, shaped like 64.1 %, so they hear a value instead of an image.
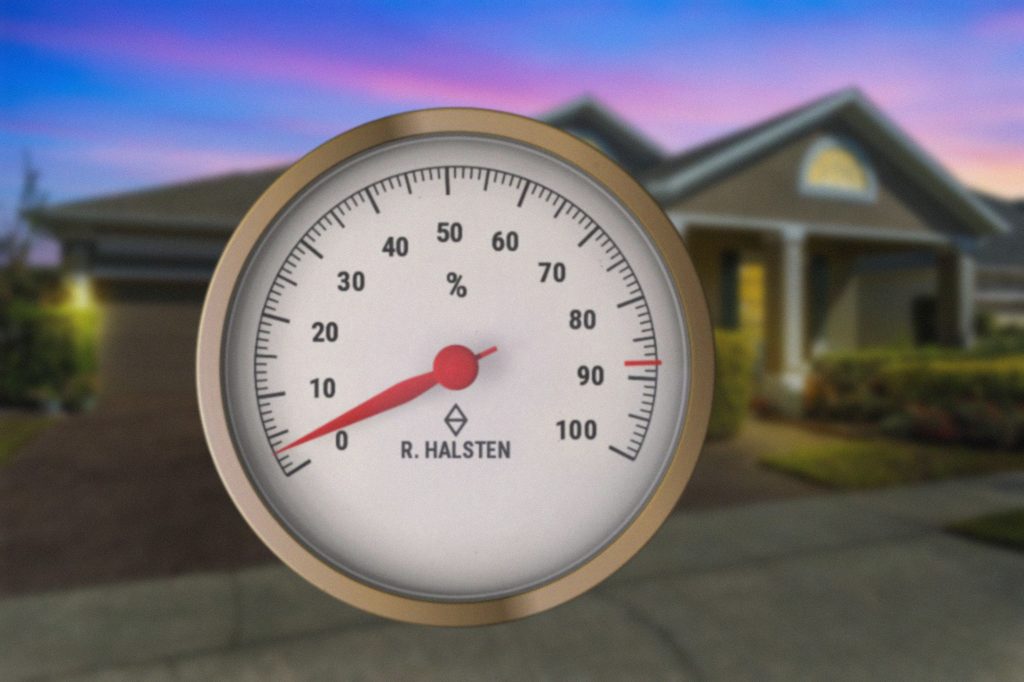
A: 3 %
